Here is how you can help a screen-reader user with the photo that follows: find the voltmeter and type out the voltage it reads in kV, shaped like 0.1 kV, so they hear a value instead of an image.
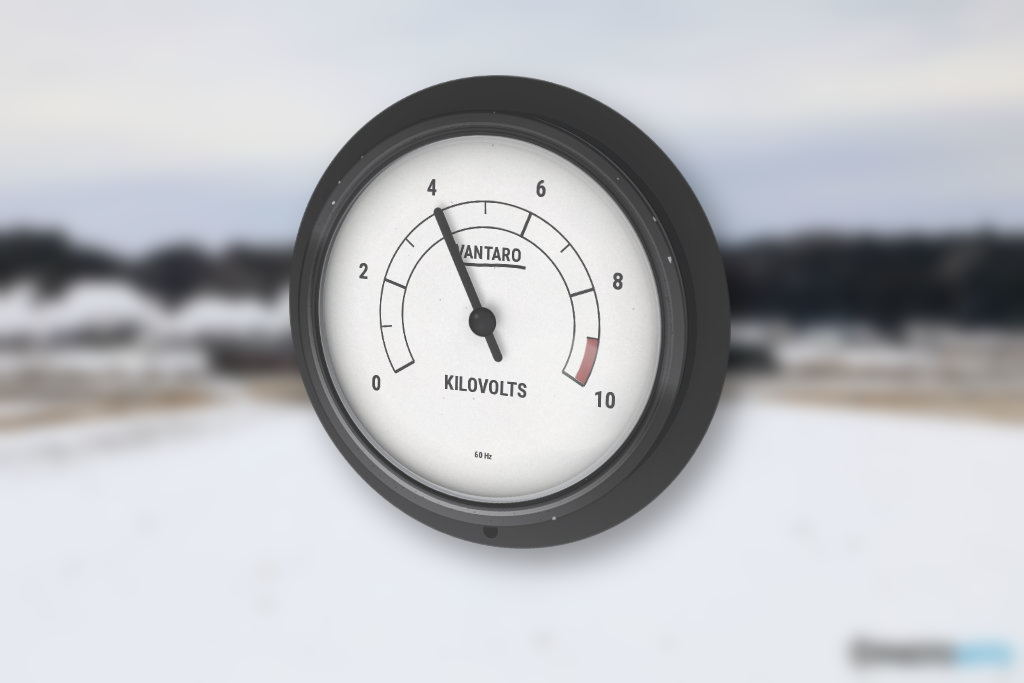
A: 4 kV
